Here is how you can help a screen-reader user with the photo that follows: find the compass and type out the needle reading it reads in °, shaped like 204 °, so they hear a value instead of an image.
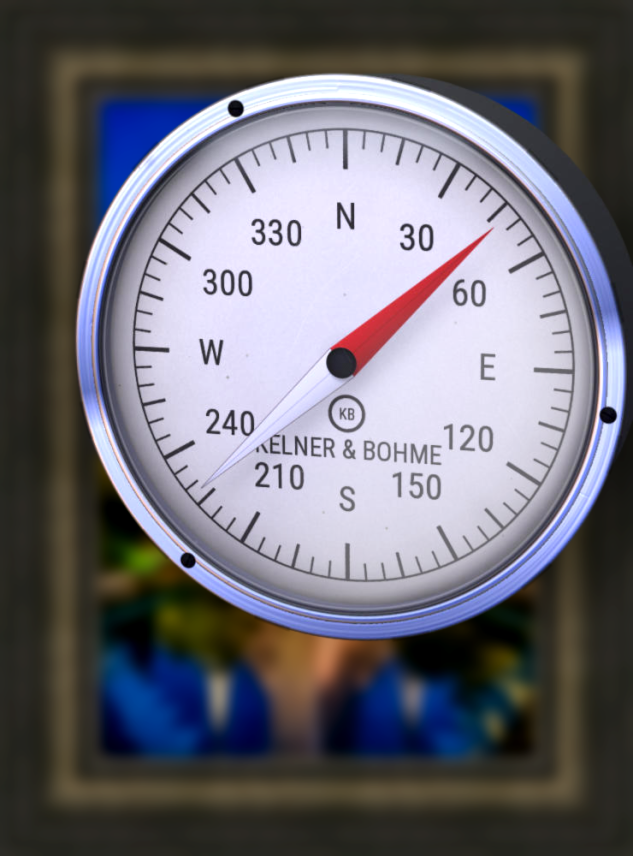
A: 47.5 °
